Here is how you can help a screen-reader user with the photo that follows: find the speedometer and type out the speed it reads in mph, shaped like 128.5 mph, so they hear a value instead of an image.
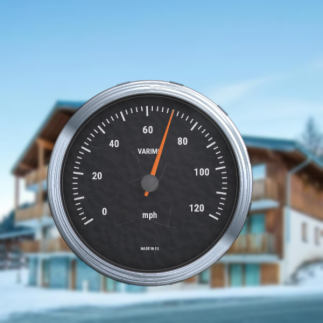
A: 70 mph
